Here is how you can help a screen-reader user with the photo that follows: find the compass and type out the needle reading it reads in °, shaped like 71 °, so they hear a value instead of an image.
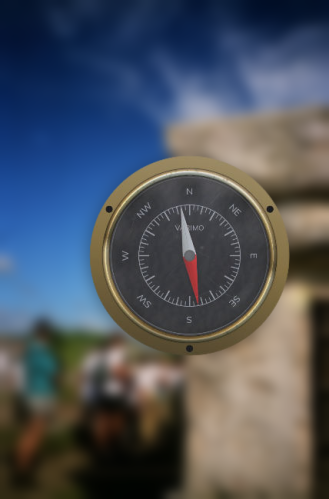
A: 170 °
